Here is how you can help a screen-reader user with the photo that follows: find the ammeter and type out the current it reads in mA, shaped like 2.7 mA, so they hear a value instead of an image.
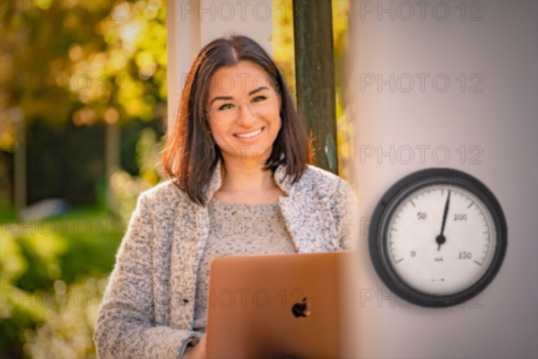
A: 80 mA
